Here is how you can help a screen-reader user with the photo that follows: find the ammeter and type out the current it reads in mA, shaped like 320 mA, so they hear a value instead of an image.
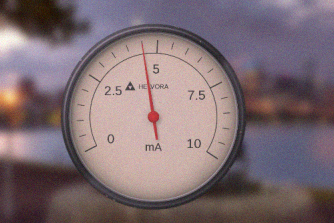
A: 4.5 mA
